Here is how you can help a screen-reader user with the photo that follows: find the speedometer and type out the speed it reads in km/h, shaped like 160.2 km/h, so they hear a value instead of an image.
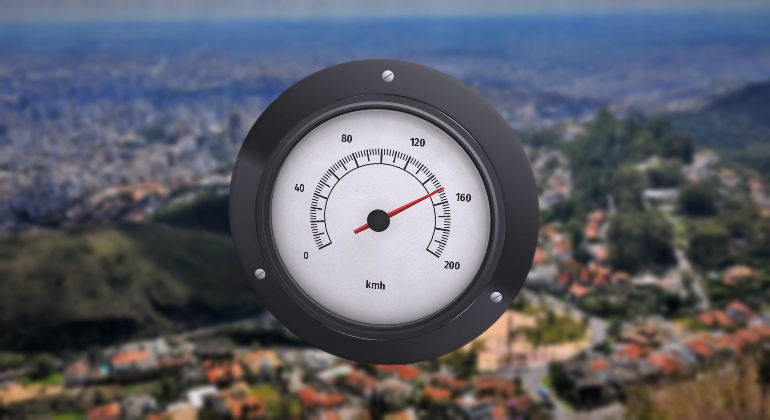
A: 150 km/h
